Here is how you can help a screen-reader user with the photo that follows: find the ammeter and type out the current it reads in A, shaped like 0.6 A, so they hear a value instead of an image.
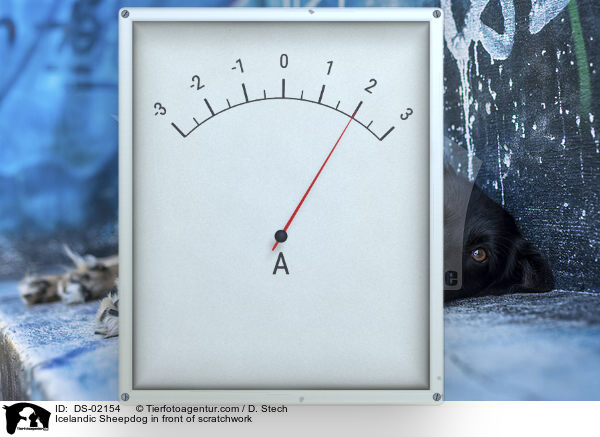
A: 2 A
